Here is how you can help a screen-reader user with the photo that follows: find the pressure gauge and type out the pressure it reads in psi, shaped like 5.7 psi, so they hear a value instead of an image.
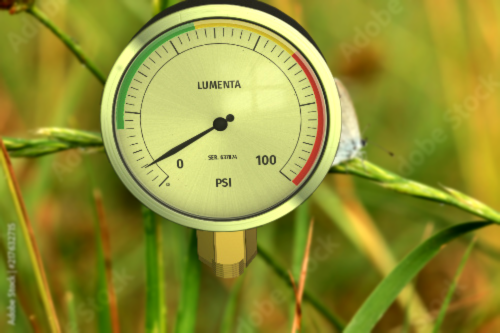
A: 6 psi
